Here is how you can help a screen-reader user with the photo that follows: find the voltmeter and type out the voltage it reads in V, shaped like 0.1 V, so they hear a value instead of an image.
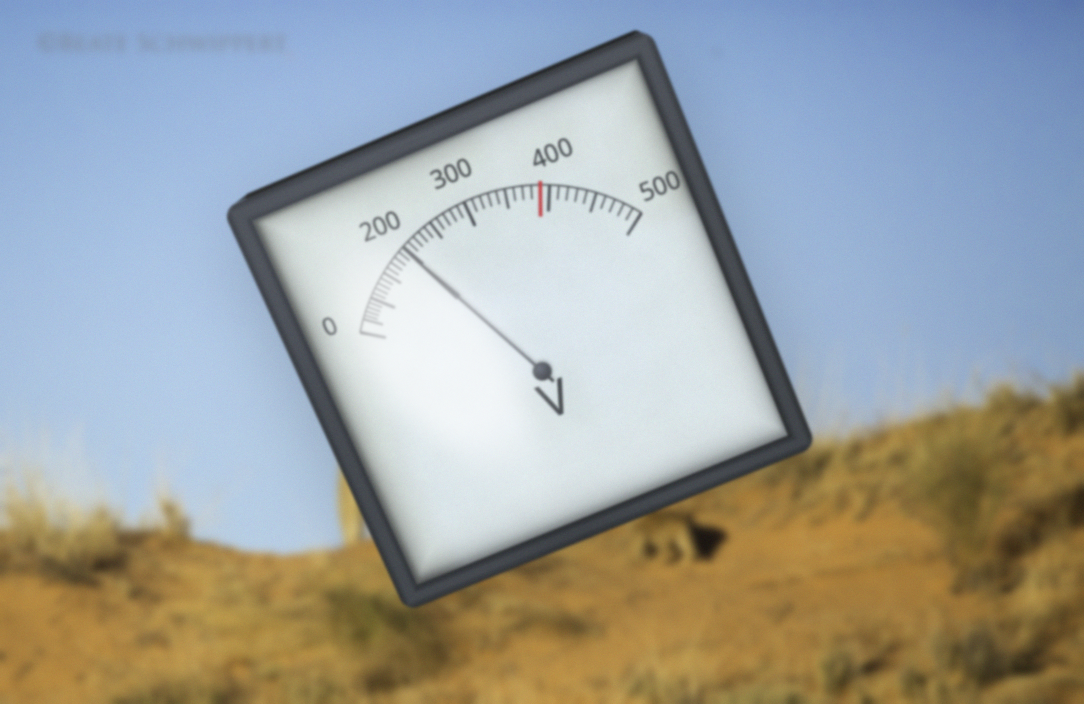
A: 200 V
